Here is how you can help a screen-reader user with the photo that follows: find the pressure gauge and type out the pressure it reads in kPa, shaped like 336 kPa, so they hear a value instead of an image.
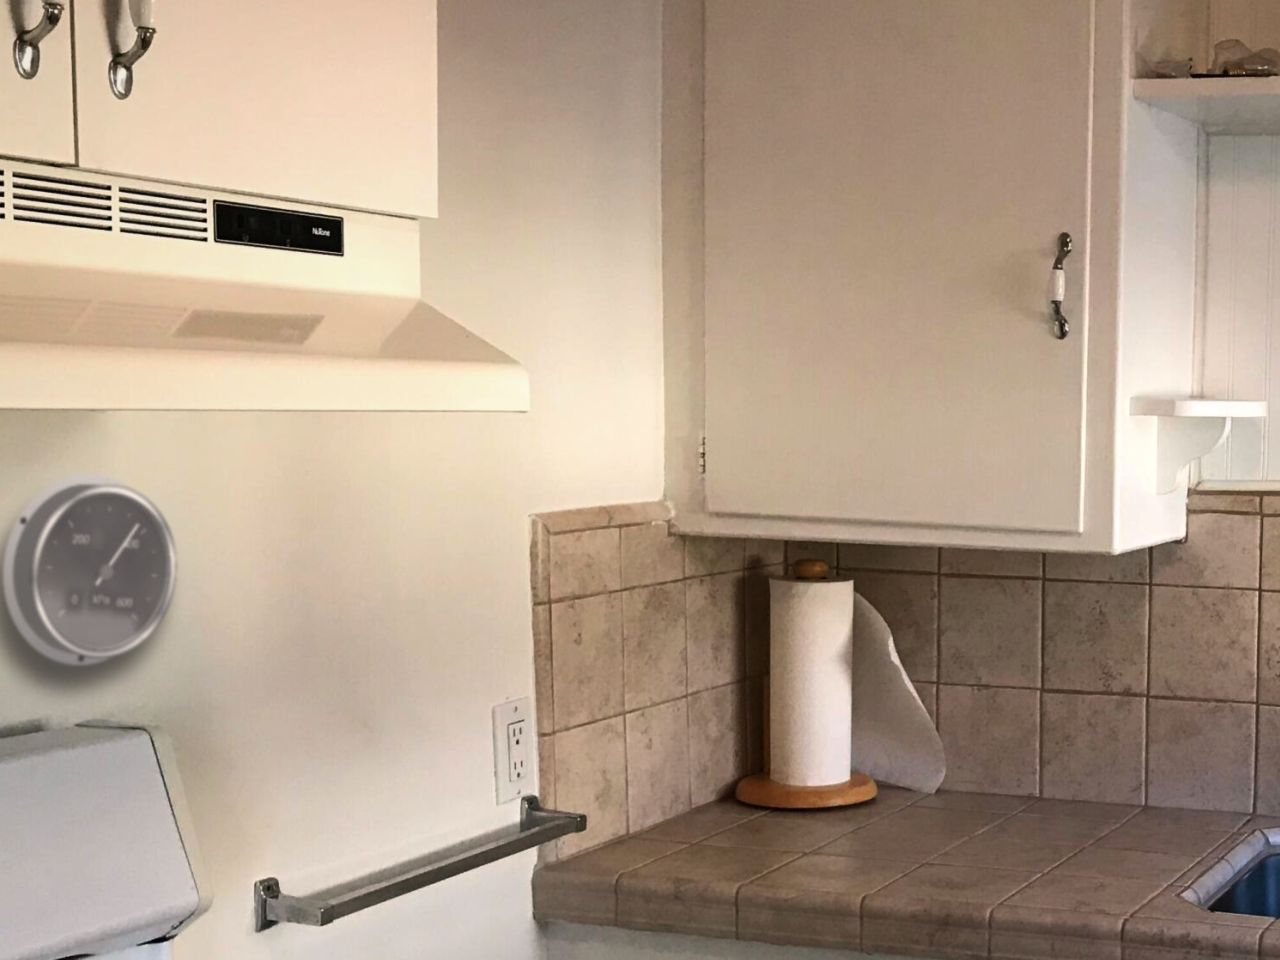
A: 375 kPa
